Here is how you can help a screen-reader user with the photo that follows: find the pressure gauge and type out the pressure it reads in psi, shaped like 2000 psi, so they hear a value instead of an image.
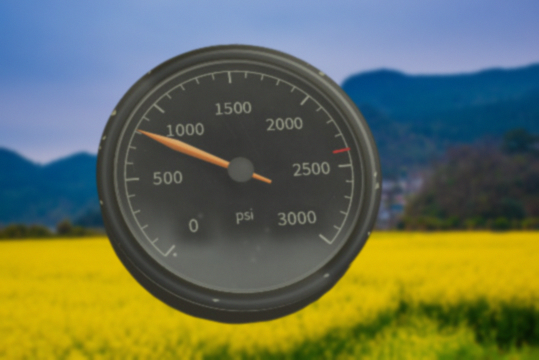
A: 800 psi
